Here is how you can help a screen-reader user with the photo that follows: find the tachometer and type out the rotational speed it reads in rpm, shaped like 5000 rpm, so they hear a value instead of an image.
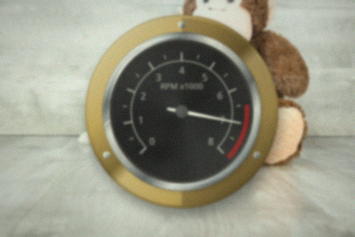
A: 7000 rpm
